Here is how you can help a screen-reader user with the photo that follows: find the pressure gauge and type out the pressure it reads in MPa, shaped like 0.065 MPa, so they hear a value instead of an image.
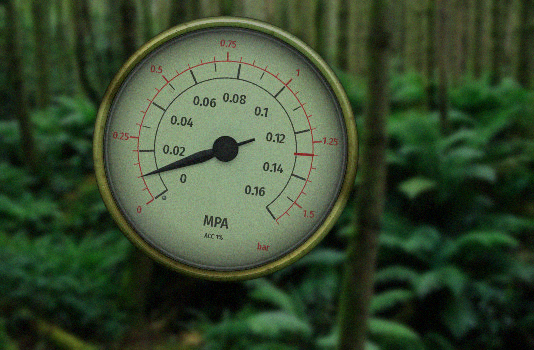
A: 0.01 MPa
